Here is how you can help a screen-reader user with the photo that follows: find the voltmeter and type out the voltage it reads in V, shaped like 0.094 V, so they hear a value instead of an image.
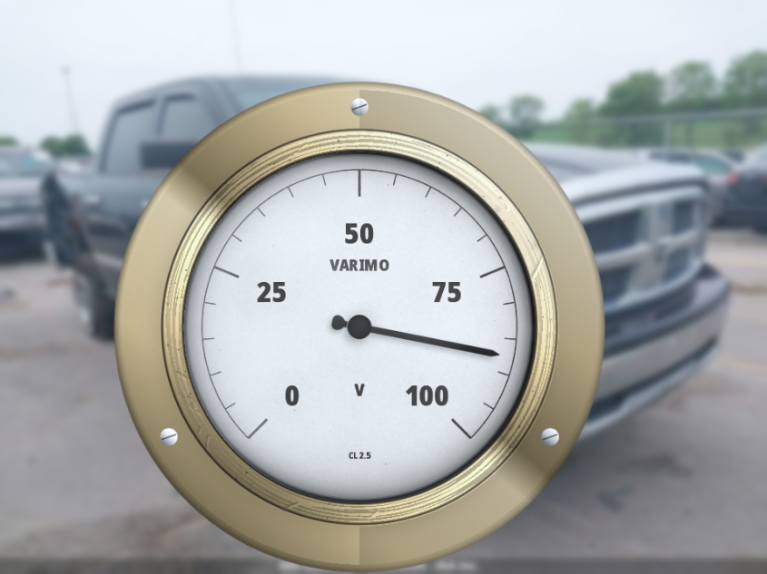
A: 87.5 V
